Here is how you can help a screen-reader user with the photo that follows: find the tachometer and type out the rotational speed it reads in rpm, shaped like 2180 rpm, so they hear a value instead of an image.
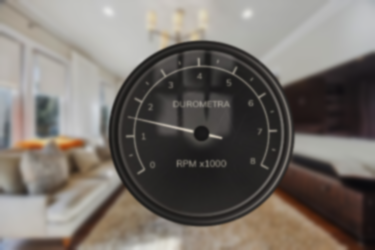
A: 1500 rpm
